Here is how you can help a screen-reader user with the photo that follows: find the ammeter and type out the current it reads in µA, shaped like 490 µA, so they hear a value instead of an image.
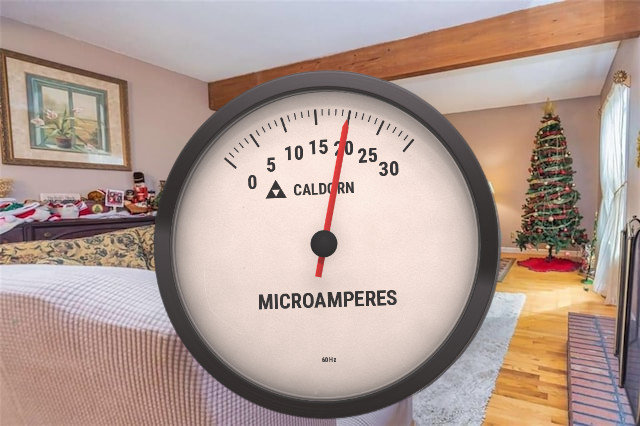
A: 20 µA
